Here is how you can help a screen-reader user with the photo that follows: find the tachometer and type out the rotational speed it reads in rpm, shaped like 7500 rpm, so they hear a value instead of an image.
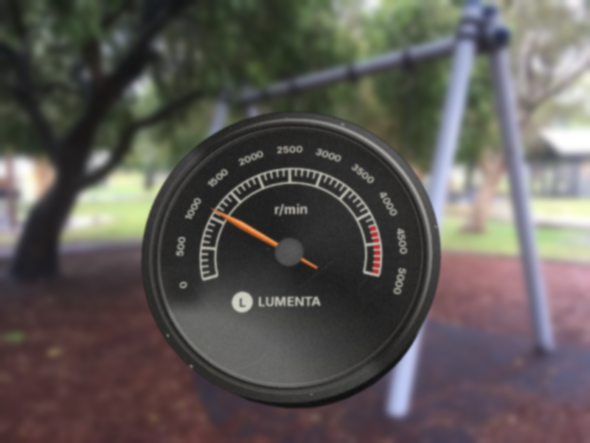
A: 1100 rpm
